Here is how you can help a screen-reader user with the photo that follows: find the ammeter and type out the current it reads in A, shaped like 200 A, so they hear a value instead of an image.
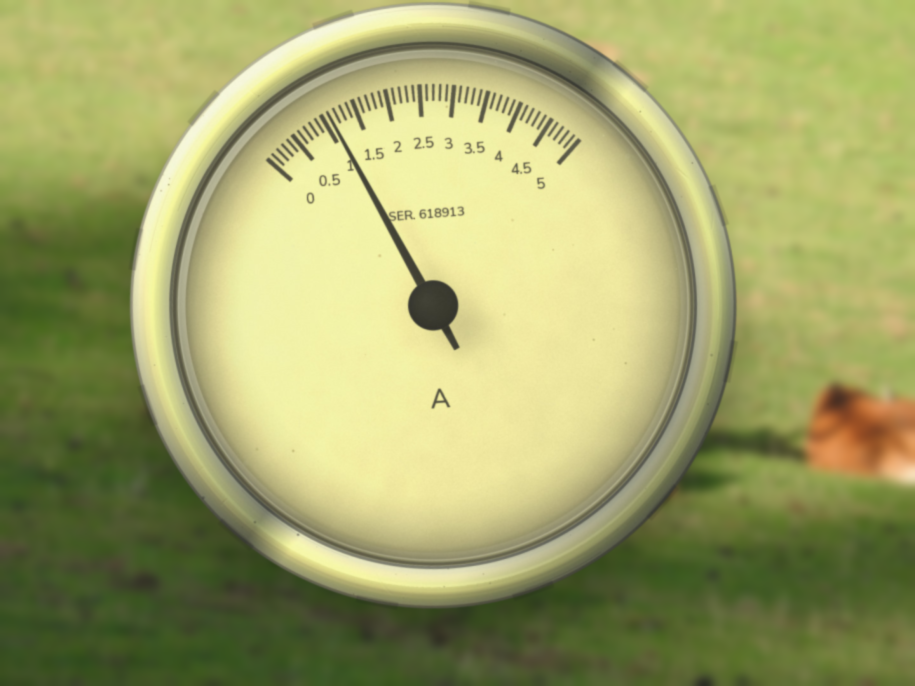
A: 1.1 A
